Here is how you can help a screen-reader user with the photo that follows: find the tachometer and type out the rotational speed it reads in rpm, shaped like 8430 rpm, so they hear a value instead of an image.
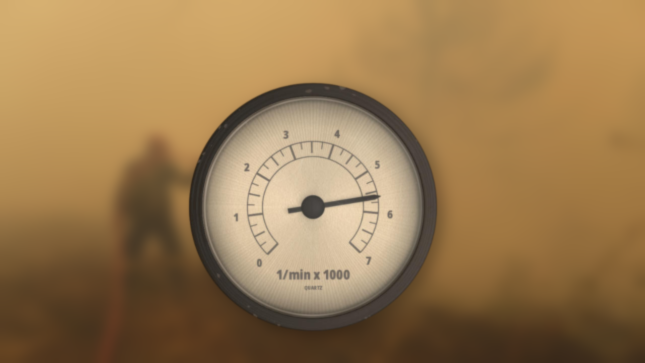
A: 5625 rpm
